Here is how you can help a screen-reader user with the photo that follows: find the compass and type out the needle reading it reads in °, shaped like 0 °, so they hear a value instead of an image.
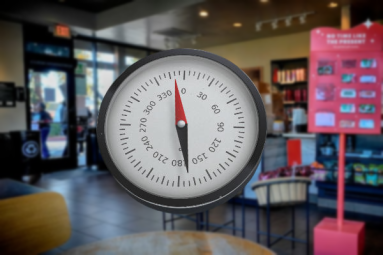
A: 350 °
